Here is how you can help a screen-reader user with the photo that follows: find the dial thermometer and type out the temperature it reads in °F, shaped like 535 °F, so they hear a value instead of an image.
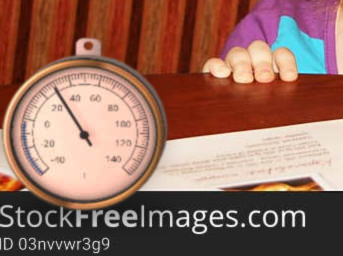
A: 30 °F
